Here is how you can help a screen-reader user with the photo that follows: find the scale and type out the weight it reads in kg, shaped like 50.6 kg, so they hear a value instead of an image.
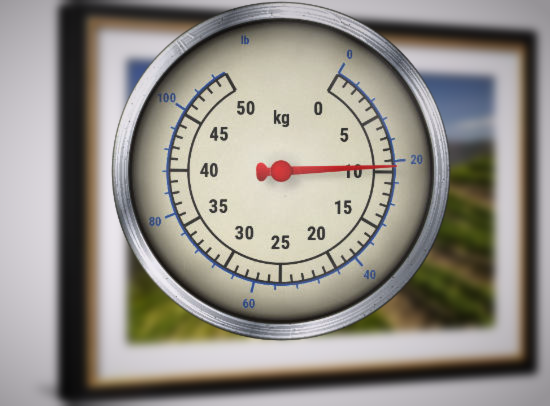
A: 9.5 kg
